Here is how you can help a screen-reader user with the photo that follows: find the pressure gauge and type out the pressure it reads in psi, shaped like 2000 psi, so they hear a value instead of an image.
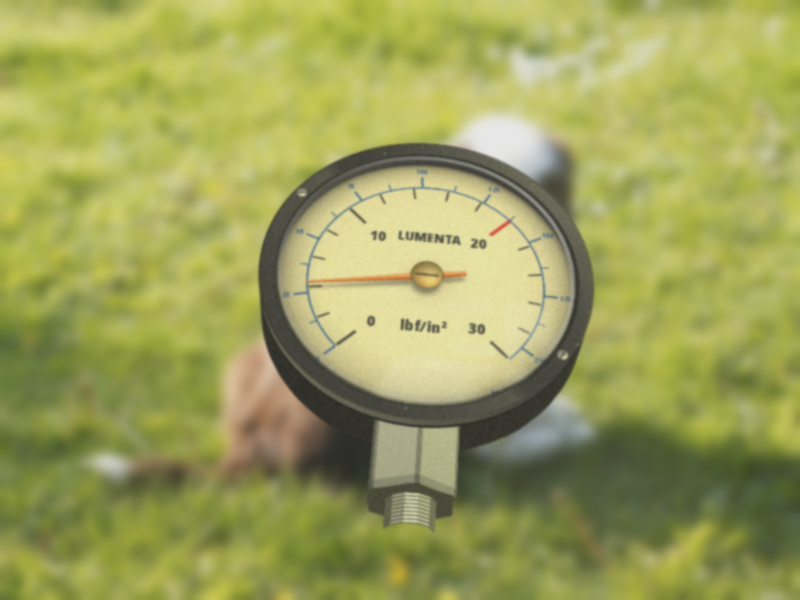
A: 4 psi
